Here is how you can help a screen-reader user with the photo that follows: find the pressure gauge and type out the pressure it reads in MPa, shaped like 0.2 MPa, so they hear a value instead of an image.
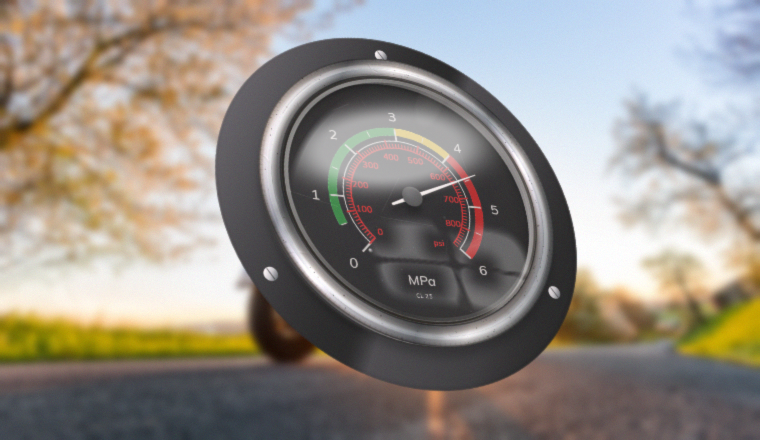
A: 4.5 MPa
